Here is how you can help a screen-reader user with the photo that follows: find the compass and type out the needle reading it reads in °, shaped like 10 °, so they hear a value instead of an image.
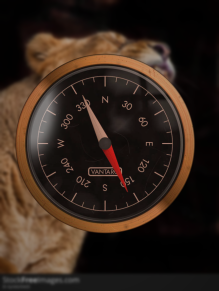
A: 155 °
